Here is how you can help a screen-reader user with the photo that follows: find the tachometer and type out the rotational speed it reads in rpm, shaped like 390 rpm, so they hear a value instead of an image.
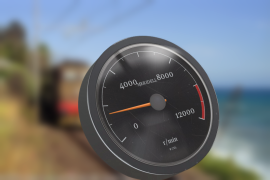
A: 1500 rpm
